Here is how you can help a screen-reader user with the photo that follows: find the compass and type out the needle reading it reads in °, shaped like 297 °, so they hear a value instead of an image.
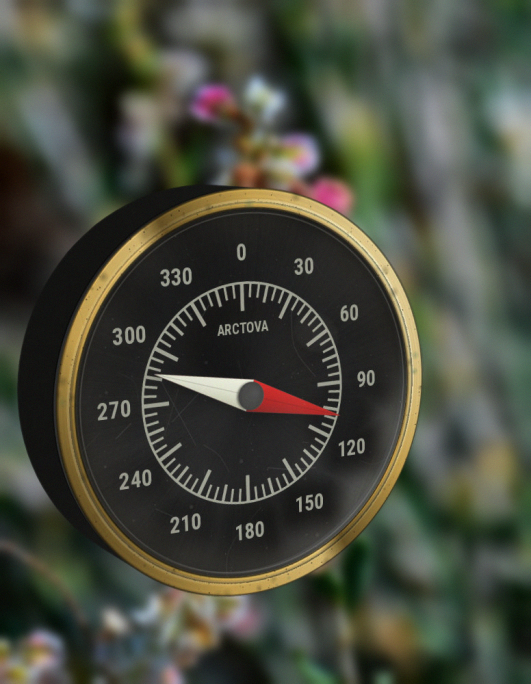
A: 107.5 °
